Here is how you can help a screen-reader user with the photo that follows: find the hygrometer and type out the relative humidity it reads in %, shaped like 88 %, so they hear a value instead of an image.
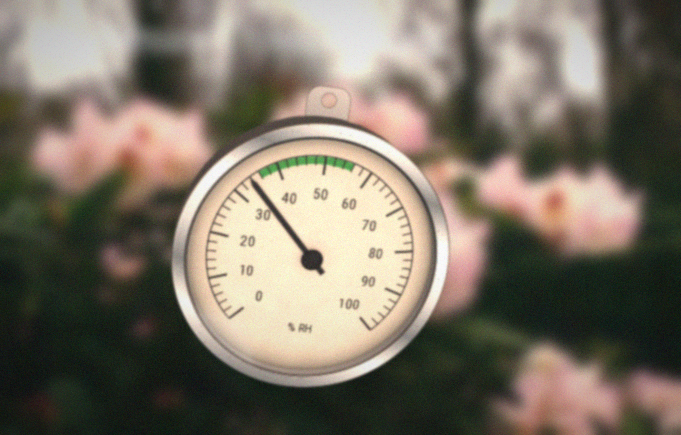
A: 34 %
